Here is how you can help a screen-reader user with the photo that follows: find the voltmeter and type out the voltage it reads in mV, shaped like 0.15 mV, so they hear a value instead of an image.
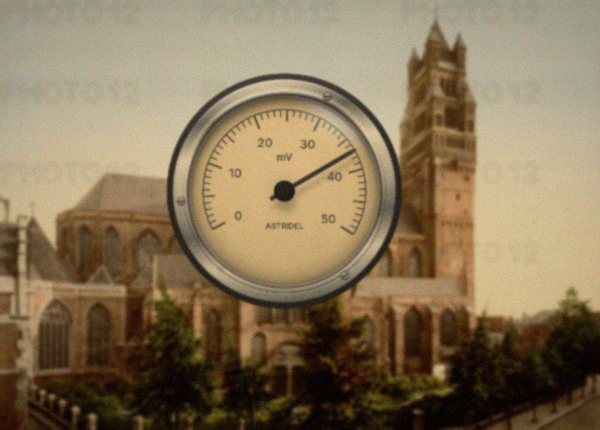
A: 37 mV
